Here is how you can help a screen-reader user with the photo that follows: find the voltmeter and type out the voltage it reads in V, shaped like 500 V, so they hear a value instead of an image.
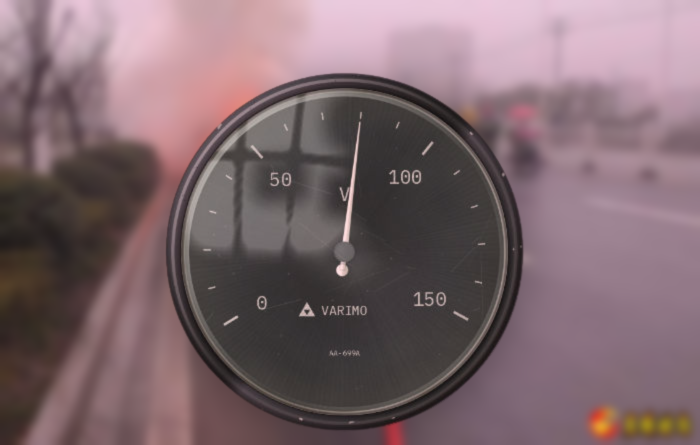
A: 80 V
